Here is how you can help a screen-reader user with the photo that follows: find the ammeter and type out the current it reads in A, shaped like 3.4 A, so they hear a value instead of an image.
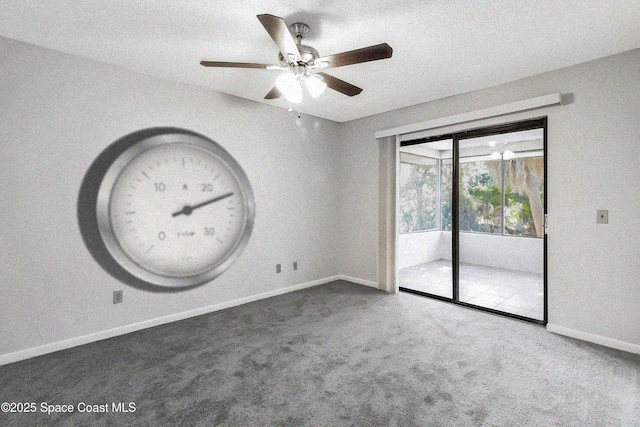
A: 23 A
